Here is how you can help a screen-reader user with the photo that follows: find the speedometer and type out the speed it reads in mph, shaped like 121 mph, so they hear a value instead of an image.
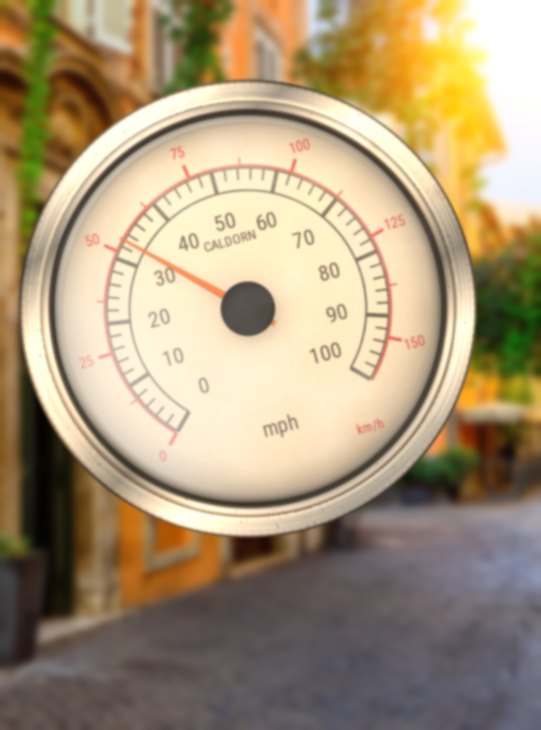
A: 33 mph
